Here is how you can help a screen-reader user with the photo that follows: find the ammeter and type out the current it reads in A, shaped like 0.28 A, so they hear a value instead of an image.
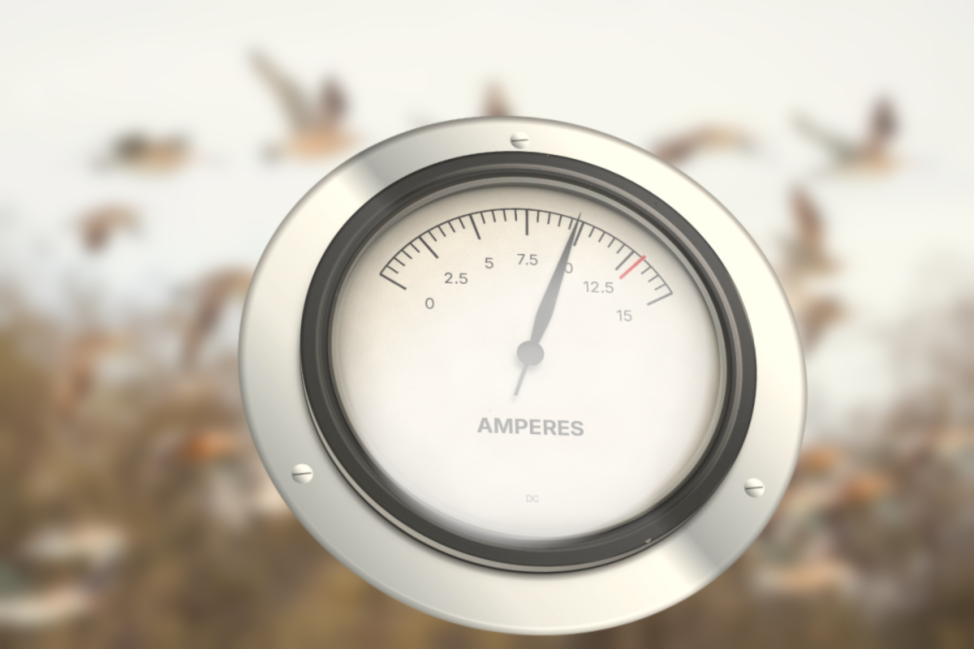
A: 9.75 A
